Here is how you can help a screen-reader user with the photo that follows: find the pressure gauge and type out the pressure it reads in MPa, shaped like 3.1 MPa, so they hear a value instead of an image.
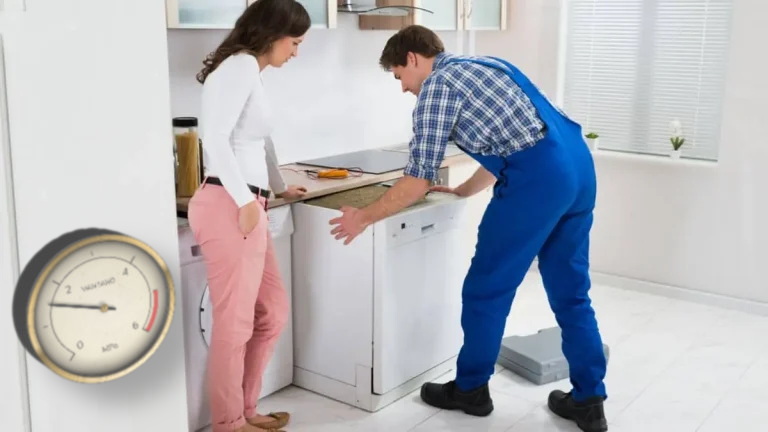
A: 1.5 MPa
